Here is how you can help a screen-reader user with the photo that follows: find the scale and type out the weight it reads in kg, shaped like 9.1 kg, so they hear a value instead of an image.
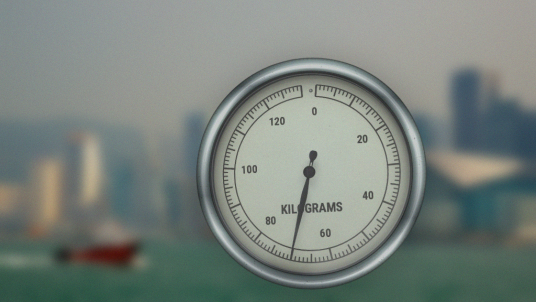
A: 70 kg
